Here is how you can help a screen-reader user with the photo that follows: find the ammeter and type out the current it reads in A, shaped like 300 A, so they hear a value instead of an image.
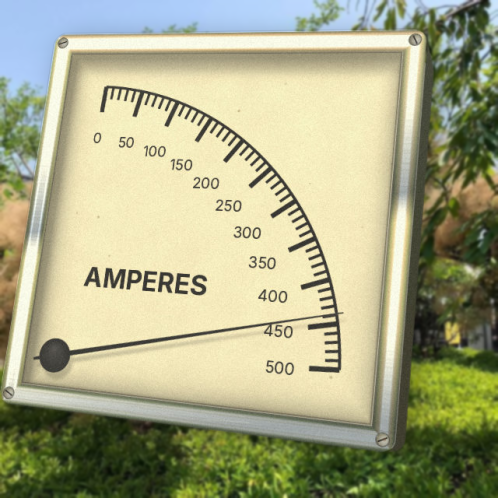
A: 440 A
